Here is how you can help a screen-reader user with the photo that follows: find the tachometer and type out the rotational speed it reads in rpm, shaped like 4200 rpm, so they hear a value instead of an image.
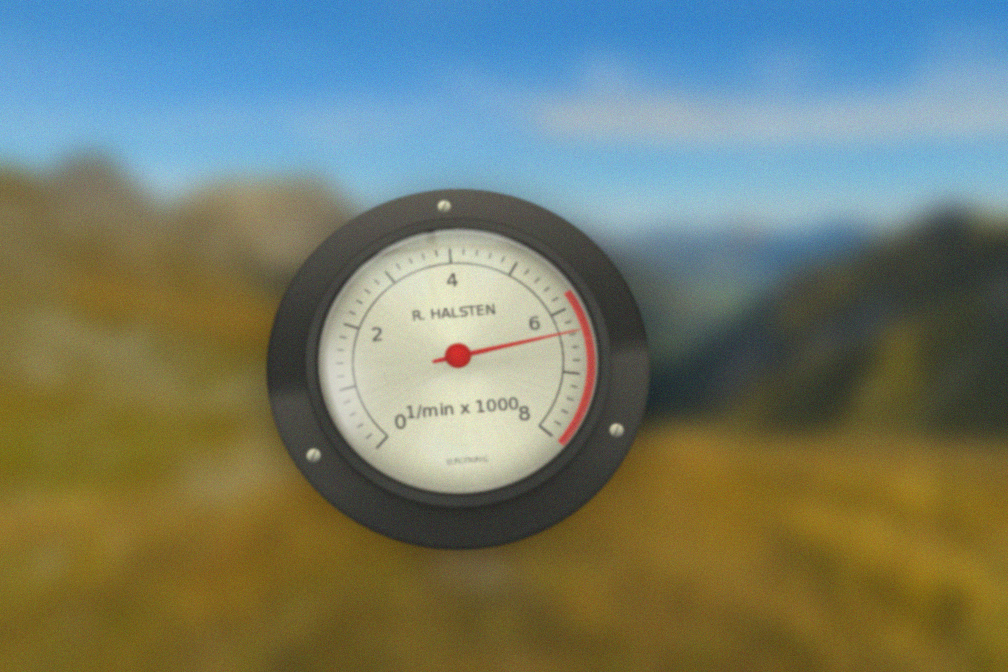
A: 6400 rpm
